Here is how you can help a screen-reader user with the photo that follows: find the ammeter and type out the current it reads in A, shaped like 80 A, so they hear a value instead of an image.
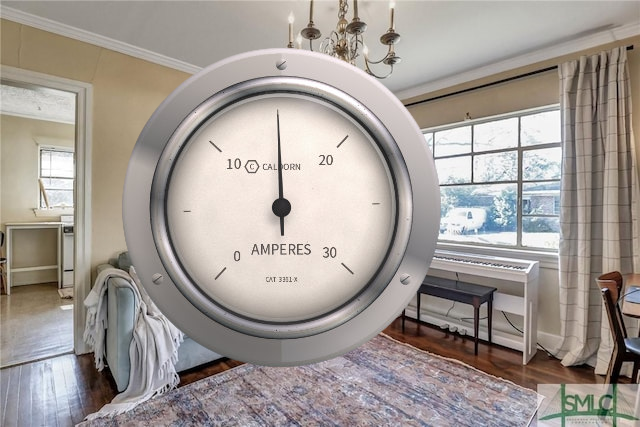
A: 15 A
